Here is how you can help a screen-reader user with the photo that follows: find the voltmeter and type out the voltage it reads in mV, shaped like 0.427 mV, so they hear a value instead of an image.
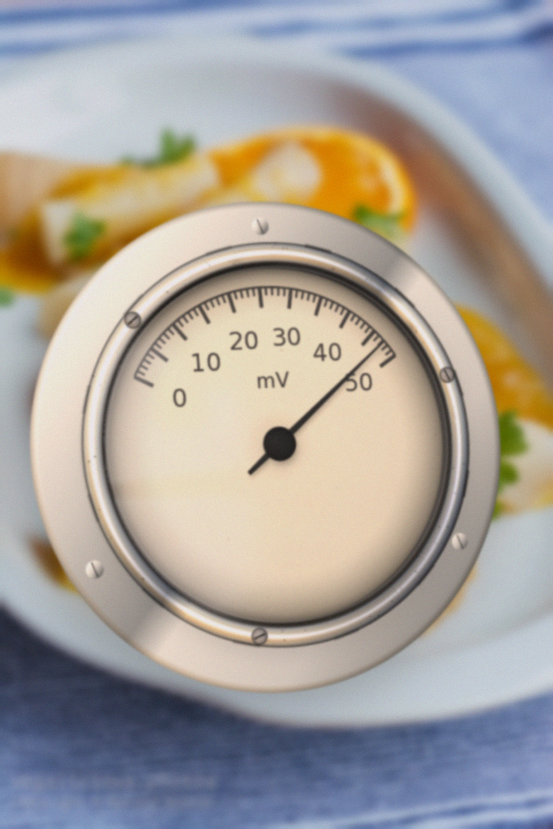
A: 47 mV
